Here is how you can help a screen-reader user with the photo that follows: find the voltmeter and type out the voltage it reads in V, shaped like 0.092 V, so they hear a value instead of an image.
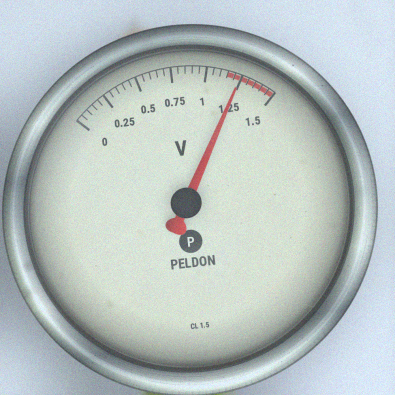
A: 1.25 V
